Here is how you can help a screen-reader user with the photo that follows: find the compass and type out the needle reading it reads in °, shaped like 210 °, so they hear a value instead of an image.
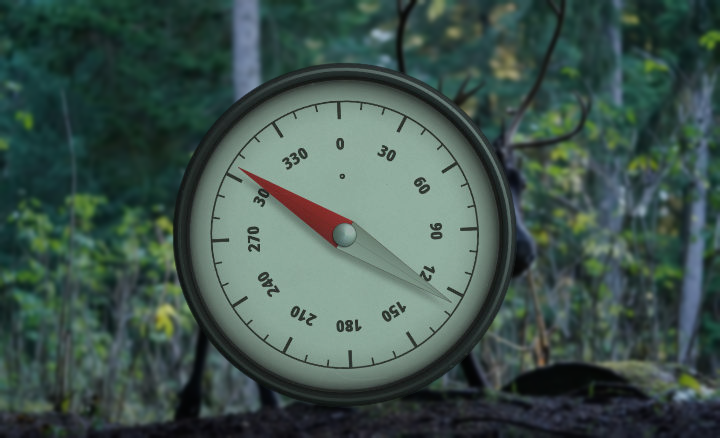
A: 305 °
